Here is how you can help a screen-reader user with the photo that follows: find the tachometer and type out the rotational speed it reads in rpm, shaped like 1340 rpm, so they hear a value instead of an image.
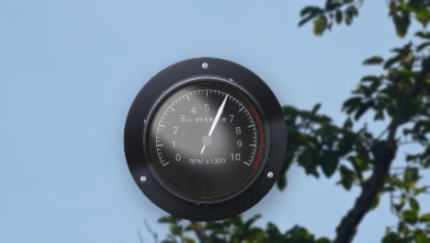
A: 6000 rpm
